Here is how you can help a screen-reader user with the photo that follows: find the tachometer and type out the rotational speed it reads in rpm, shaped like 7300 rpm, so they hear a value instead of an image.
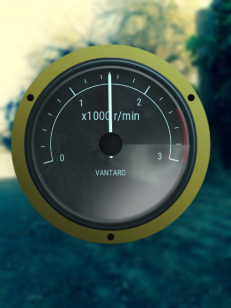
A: 1500 rpm
